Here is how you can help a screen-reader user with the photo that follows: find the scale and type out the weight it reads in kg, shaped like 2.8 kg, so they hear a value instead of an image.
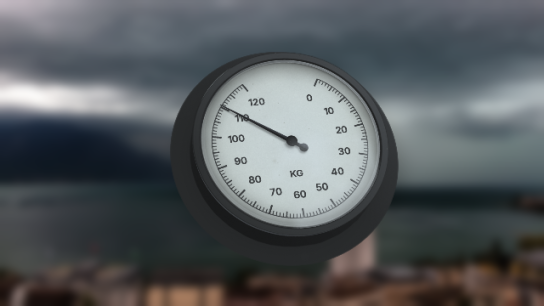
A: 110 kg
